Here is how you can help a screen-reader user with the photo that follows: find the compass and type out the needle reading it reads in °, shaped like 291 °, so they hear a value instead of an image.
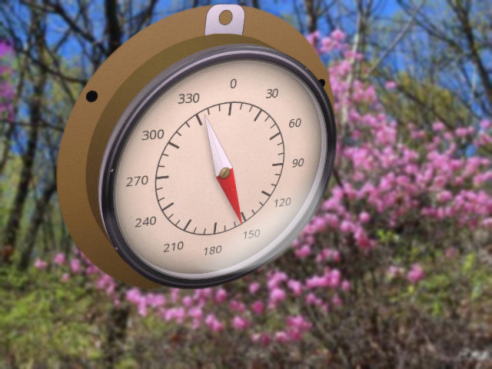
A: 155 °
